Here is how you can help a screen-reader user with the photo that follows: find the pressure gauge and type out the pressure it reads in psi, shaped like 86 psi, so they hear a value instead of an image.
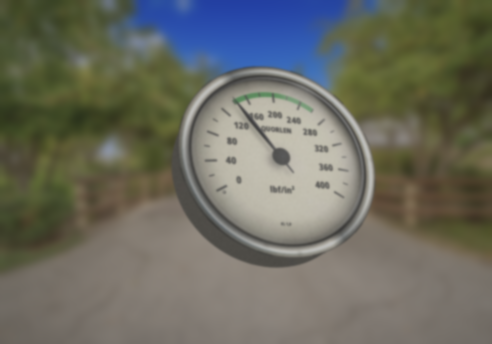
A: 140 psi
